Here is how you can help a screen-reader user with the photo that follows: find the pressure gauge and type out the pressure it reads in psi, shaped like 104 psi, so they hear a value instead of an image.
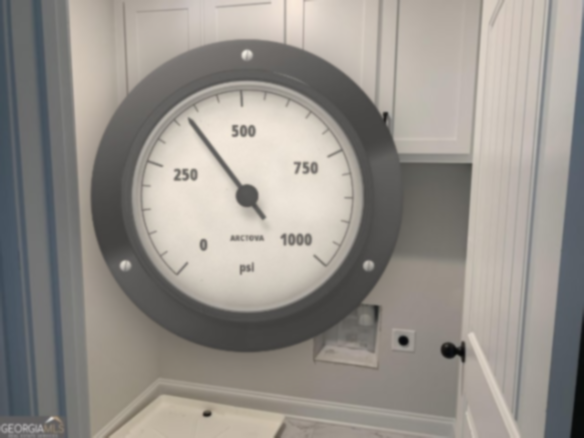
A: 375 psi
